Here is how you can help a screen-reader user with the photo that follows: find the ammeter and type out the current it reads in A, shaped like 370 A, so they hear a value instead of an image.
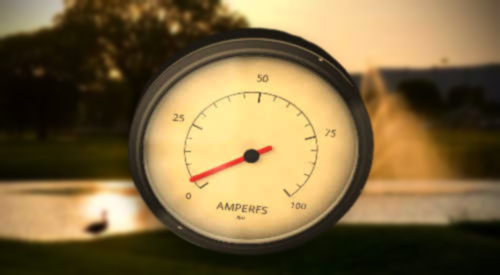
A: 5 A
